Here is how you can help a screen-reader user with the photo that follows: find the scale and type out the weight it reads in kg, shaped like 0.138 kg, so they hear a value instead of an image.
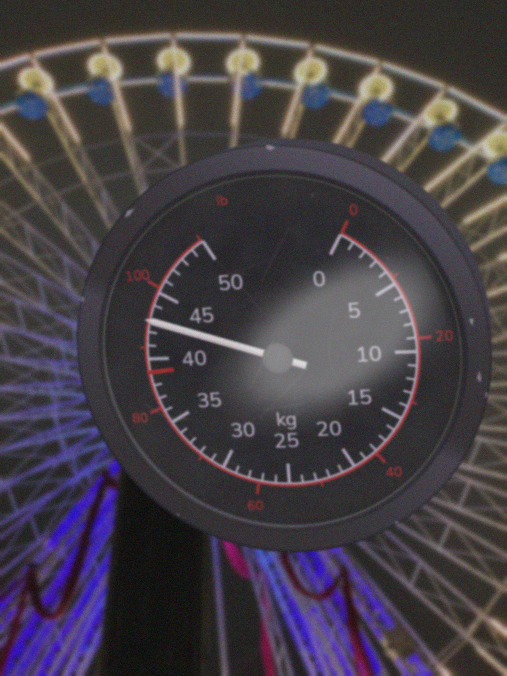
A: 43 kg
